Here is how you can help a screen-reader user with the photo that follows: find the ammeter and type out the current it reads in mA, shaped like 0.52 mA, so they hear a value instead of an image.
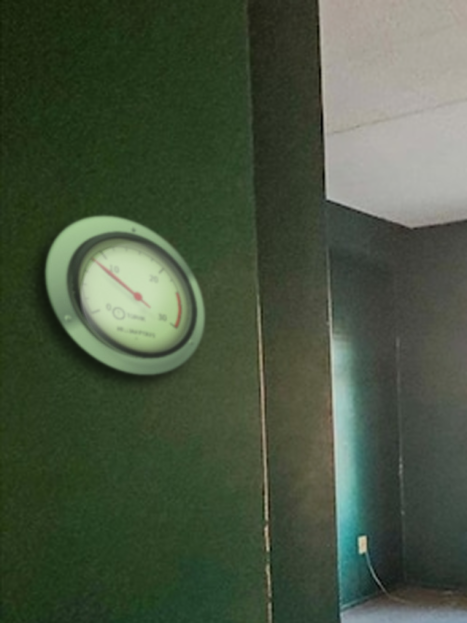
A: 8 mA
